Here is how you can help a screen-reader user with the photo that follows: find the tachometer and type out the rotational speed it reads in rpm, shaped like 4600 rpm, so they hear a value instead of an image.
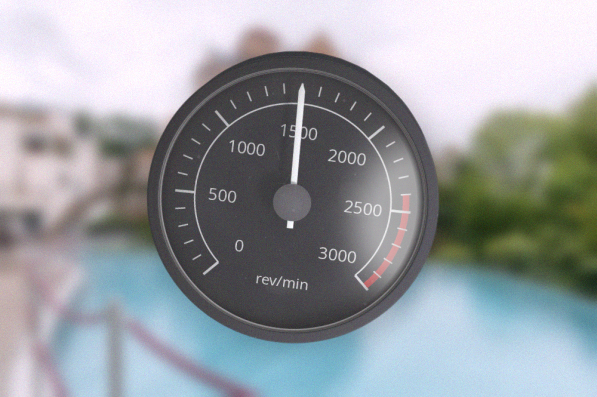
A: 1500 rpm
